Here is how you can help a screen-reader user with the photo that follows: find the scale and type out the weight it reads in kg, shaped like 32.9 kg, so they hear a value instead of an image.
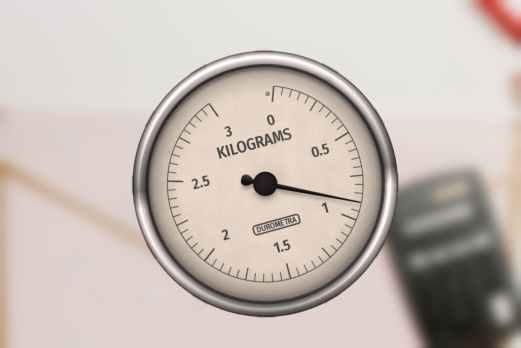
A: 0.9 kg
